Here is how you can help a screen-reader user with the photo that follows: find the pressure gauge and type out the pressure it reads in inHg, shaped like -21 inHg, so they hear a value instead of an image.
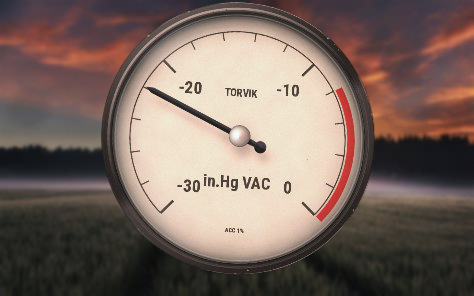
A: -22 inHg
